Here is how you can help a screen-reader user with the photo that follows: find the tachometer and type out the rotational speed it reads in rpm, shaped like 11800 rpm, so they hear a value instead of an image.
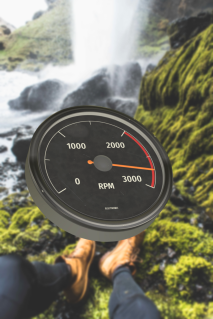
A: 2750 rpm
